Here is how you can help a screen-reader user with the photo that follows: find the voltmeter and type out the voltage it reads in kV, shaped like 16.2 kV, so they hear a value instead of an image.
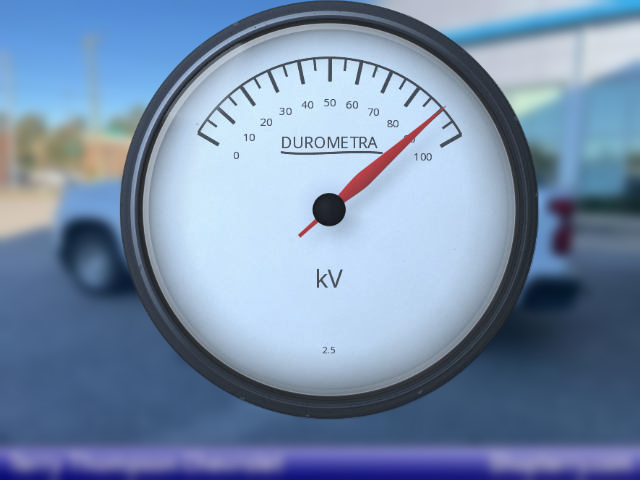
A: 90 kV
